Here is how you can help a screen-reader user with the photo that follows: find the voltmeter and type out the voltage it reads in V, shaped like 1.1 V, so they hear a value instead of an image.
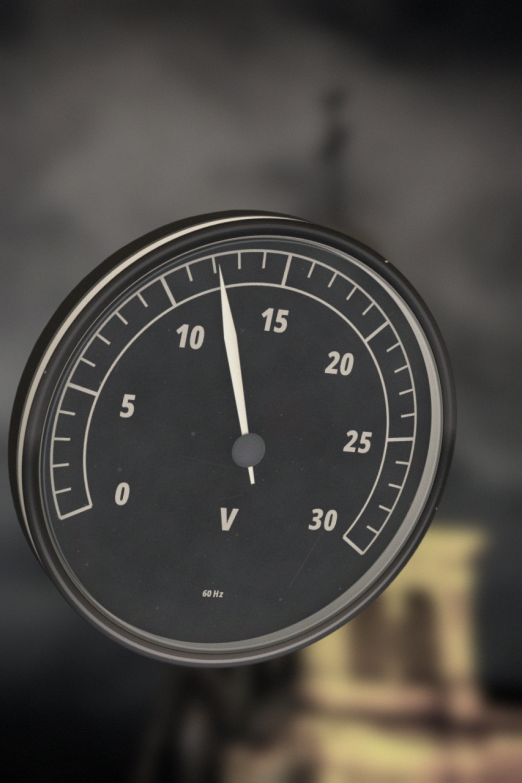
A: 12 V
